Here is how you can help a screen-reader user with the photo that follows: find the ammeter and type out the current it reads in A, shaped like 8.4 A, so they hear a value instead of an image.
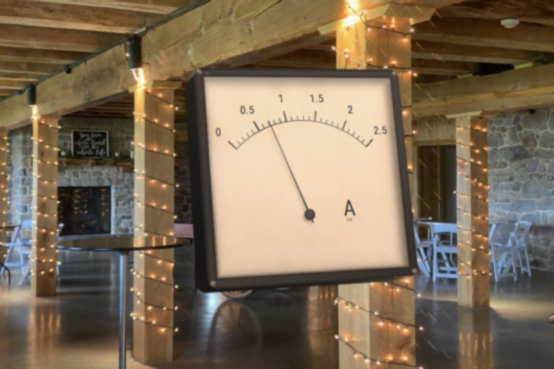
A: 0.7 A
